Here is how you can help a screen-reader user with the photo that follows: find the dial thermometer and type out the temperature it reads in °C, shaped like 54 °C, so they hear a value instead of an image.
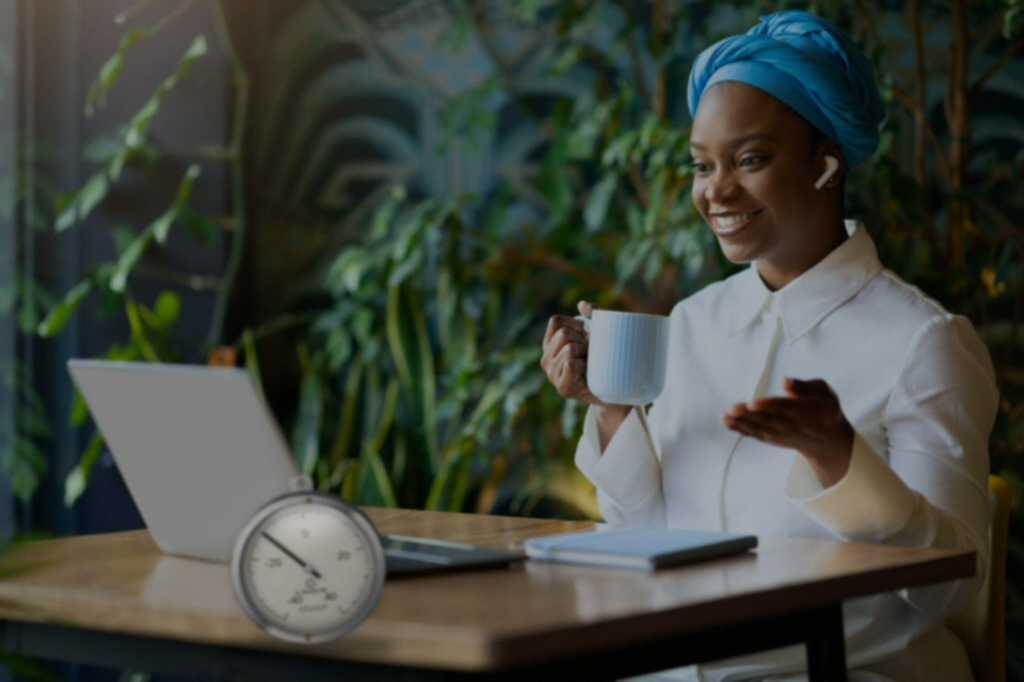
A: -12 °C
